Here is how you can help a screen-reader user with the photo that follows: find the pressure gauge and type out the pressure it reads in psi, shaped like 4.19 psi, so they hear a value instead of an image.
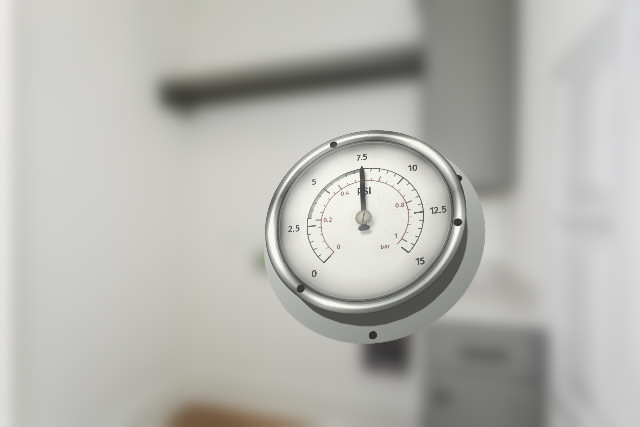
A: 7.5 psi
